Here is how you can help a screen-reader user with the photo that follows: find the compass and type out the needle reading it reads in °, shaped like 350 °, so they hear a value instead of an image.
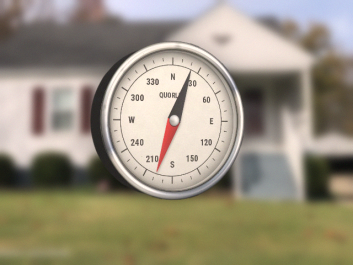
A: 200 °
